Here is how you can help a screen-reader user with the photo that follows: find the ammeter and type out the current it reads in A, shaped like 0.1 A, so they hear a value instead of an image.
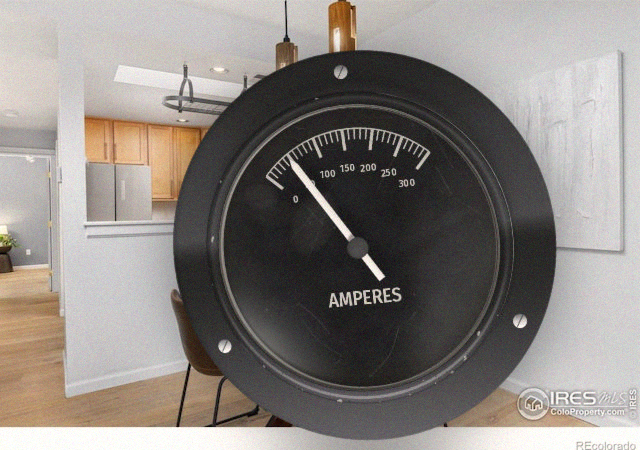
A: 50 A
